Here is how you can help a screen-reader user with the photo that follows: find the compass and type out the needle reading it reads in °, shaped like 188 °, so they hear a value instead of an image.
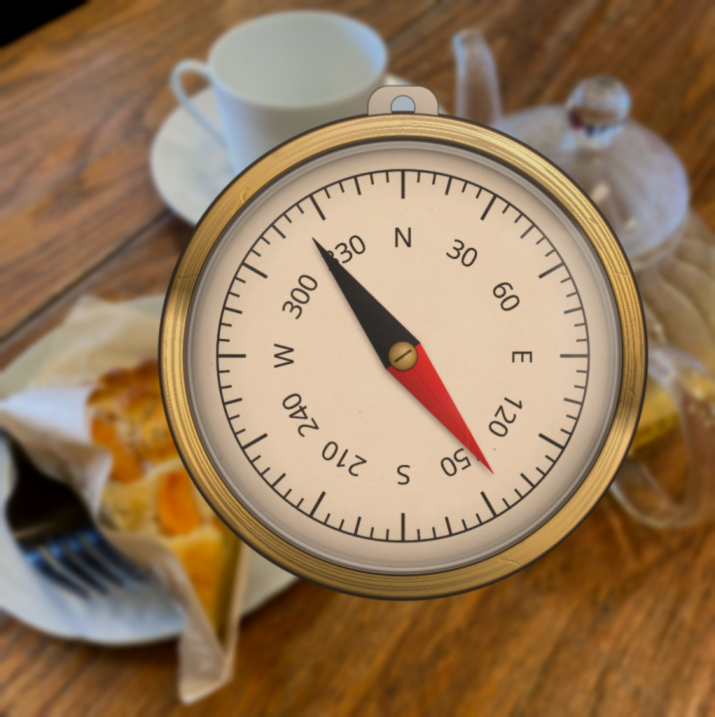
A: 142.5 °
